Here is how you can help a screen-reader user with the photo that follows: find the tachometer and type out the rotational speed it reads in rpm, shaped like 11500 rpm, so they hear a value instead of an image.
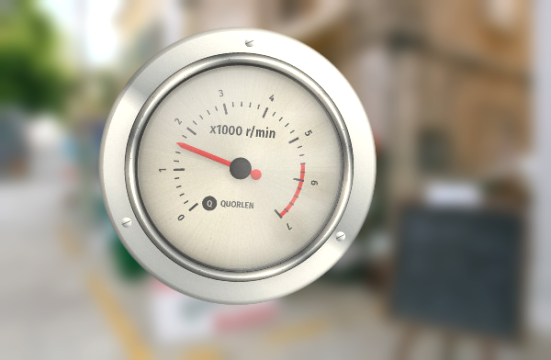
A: 1600 rpm
